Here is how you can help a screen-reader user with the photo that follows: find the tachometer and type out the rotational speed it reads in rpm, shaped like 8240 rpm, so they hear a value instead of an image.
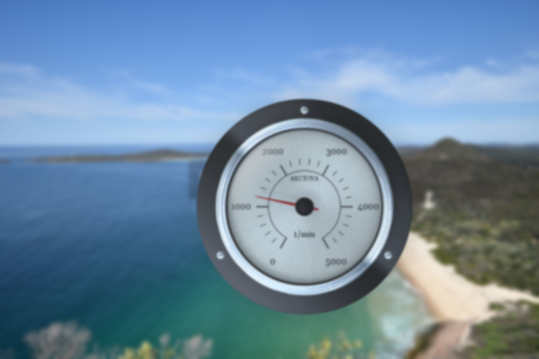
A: 1200 rpm
